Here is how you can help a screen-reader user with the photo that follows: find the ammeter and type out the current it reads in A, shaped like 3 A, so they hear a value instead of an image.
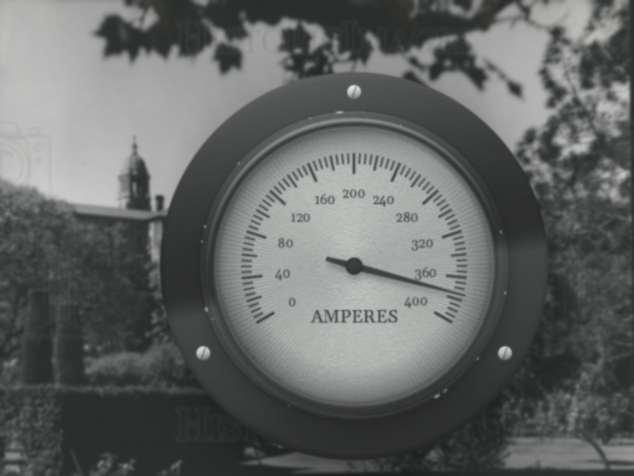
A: 375 A
